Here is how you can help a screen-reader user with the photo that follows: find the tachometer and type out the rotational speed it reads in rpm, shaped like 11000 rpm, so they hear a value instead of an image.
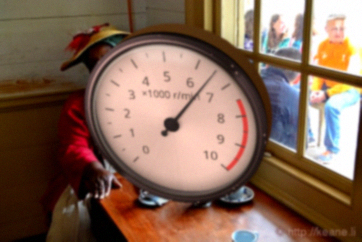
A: 6500 rpm
